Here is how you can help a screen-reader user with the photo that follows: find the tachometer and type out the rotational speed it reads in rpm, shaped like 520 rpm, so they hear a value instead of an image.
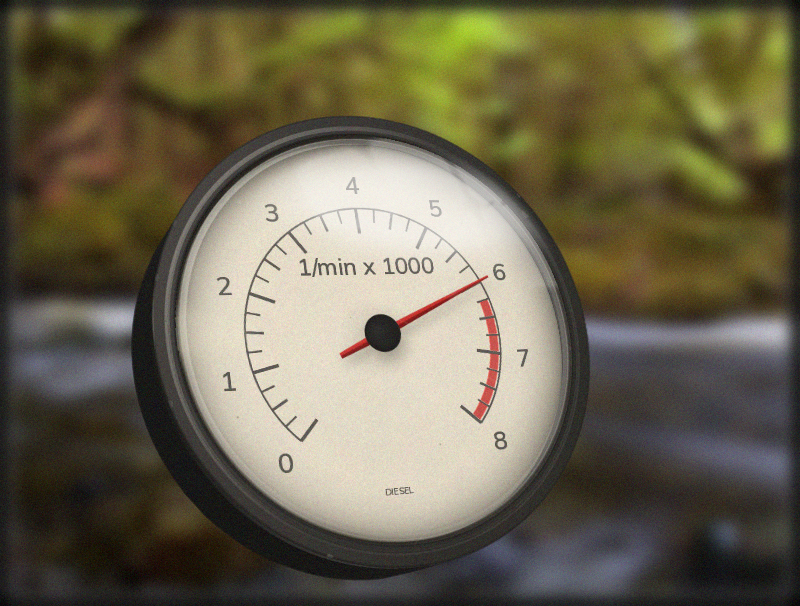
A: 6000 rpm
